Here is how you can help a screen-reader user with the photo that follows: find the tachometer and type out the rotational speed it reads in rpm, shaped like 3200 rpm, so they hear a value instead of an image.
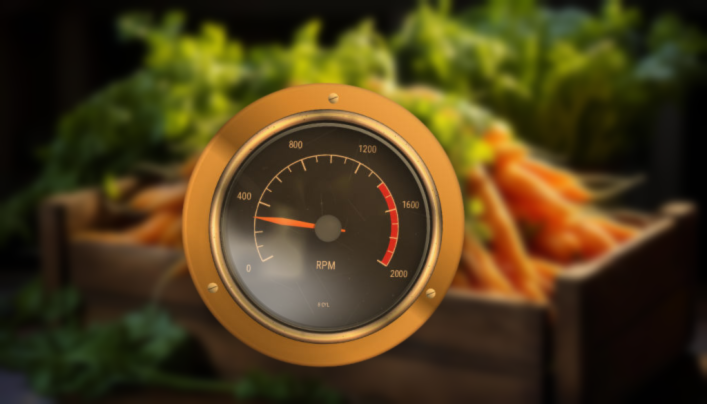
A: 300 rpm
